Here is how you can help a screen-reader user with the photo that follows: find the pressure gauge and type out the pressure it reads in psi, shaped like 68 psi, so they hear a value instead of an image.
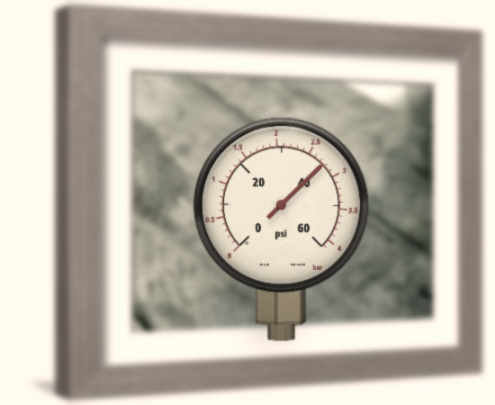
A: 40 psi
